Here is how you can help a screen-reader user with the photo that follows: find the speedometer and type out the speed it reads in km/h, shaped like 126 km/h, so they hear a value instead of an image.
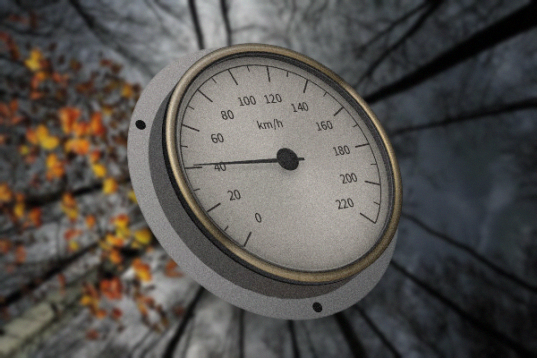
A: 40 km/h
